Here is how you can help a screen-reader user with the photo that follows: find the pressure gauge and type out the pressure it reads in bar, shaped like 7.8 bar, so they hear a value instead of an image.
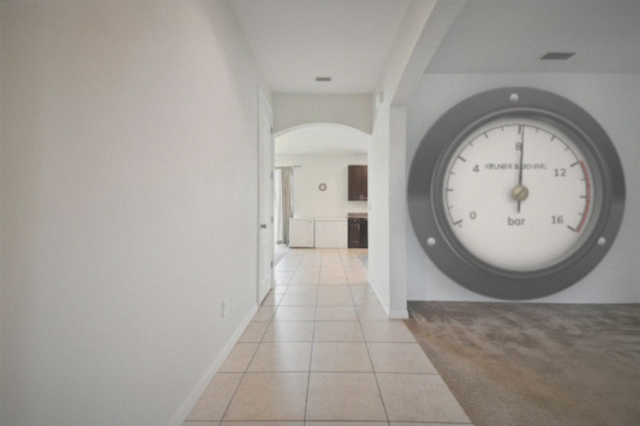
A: 8 bar
